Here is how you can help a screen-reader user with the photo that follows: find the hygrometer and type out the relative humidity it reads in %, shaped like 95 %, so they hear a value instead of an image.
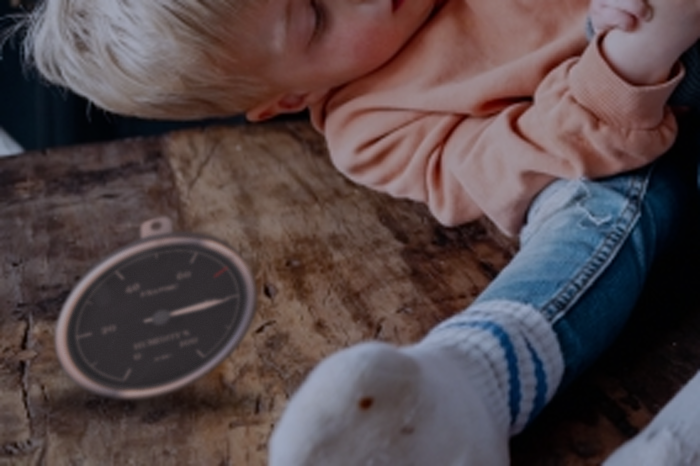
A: 80 %
